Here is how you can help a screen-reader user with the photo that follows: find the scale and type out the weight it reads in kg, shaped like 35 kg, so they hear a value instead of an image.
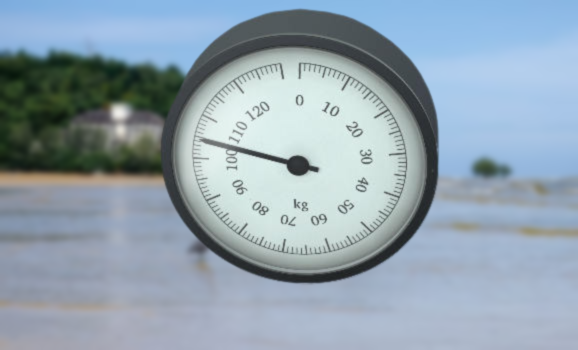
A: 105 kg
